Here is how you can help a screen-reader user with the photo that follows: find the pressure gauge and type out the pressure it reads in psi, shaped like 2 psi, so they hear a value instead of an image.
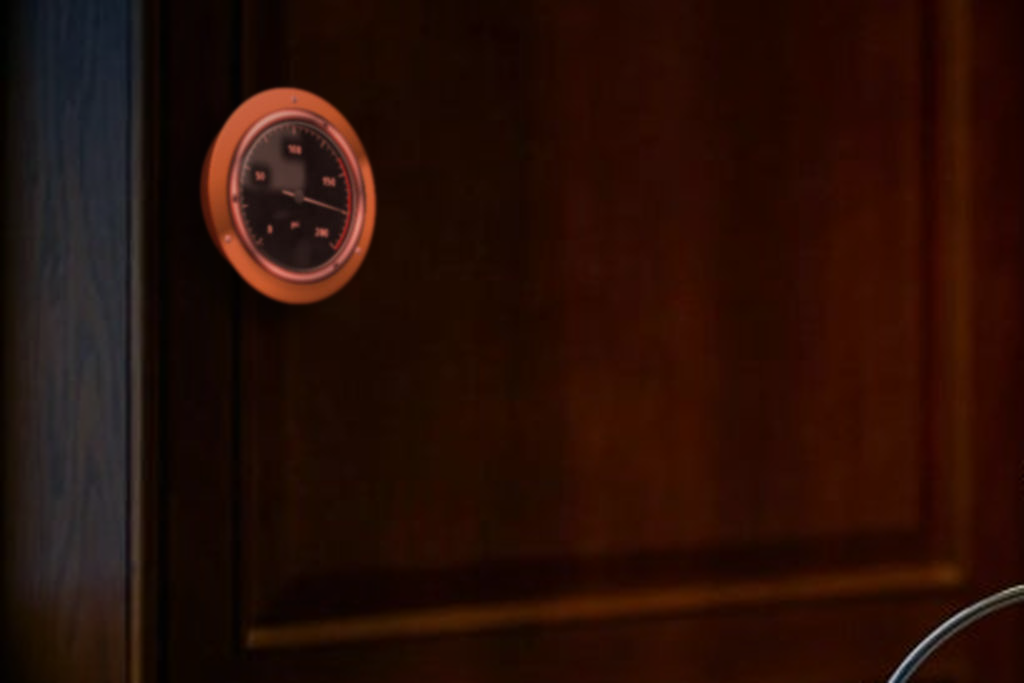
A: 175 psi
